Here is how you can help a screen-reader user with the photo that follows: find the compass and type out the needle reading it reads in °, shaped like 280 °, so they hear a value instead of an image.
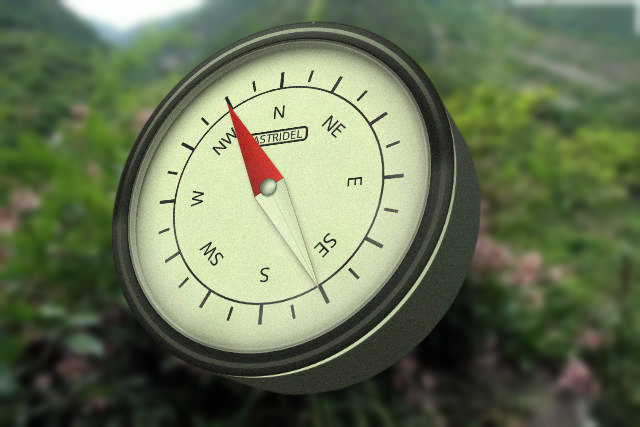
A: 330 °
